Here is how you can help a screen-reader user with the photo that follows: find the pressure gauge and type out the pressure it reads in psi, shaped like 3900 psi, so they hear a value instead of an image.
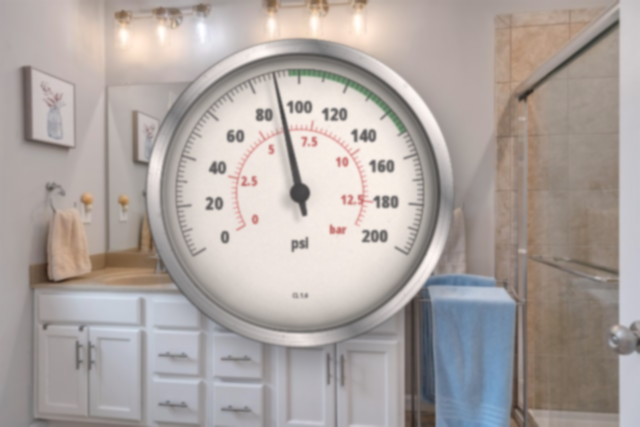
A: 90 psi
